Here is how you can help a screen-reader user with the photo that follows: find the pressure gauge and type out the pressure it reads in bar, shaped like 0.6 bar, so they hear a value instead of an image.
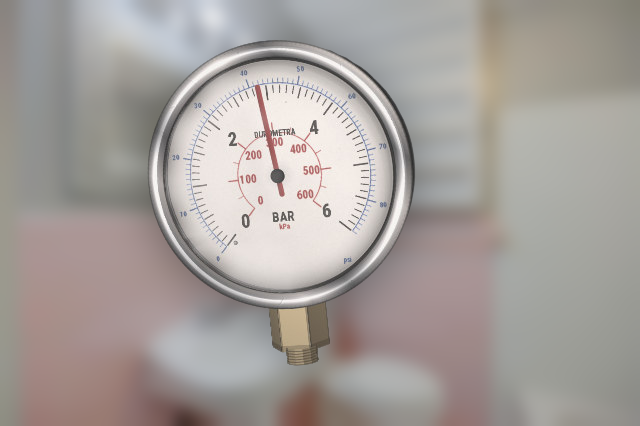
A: 2.9 bar
